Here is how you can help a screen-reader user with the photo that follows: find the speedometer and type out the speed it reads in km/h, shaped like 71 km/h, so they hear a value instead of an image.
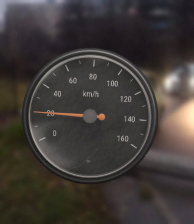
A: 20 km/h
